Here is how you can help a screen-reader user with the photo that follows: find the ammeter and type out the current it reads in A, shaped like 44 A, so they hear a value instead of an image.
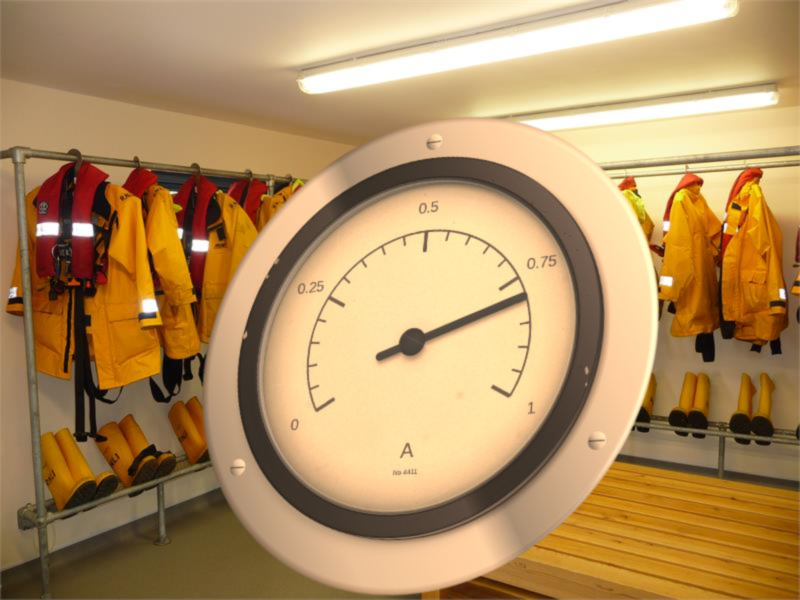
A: 0.8 A
